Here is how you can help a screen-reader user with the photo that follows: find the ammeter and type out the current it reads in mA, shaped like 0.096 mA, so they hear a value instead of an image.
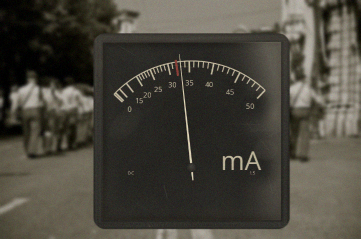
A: 33 mA
